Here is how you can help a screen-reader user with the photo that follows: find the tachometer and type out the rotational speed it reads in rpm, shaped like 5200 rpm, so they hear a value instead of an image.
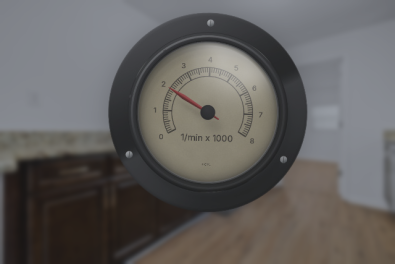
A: 2000 rpm
